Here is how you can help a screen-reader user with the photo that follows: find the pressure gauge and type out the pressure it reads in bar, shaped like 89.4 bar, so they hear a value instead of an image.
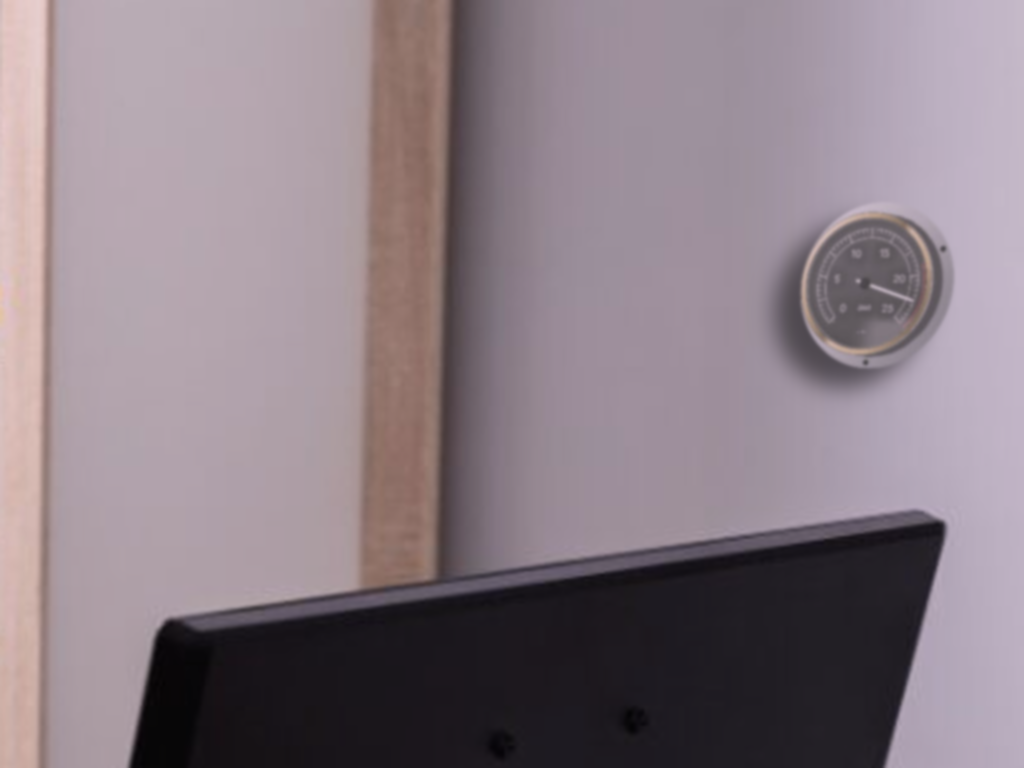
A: 22.5 bar
